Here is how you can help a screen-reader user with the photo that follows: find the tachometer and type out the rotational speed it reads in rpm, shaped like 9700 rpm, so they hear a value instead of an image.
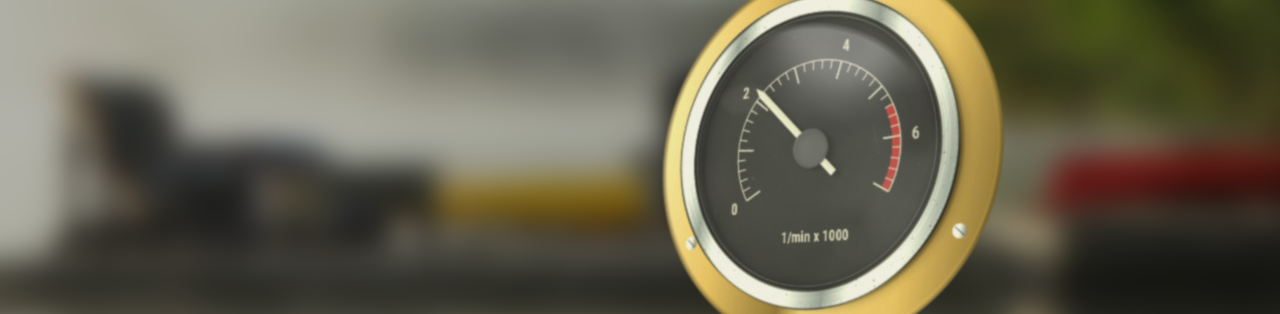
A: 2200 rpm
